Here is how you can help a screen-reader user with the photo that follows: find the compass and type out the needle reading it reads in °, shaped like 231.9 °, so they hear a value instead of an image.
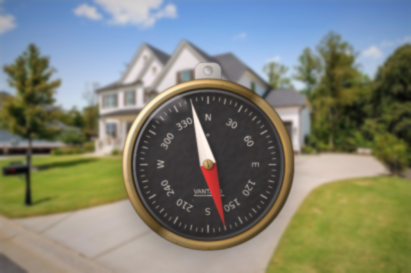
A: 165 °
